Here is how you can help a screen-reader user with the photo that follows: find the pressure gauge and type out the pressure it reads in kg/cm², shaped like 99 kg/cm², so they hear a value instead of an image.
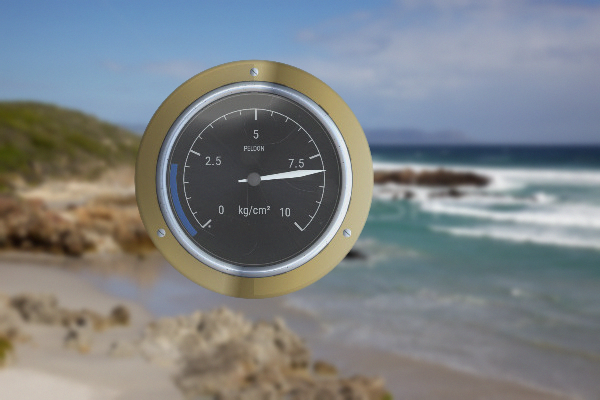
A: 8 kg/cm²
